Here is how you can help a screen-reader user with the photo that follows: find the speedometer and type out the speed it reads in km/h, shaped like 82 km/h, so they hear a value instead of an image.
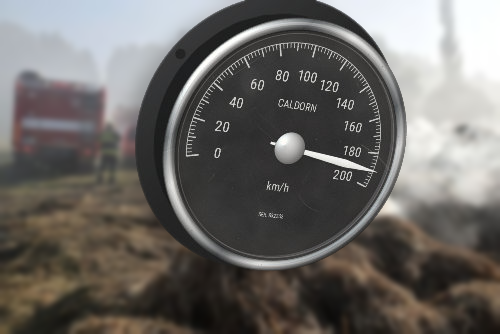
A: 190 km/h
